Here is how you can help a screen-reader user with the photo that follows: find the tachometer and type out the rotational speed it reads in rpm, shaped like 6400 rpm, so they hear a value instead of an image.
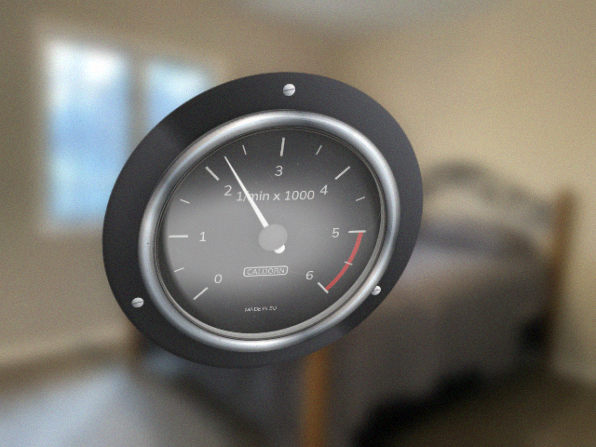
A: 2250 rpm
